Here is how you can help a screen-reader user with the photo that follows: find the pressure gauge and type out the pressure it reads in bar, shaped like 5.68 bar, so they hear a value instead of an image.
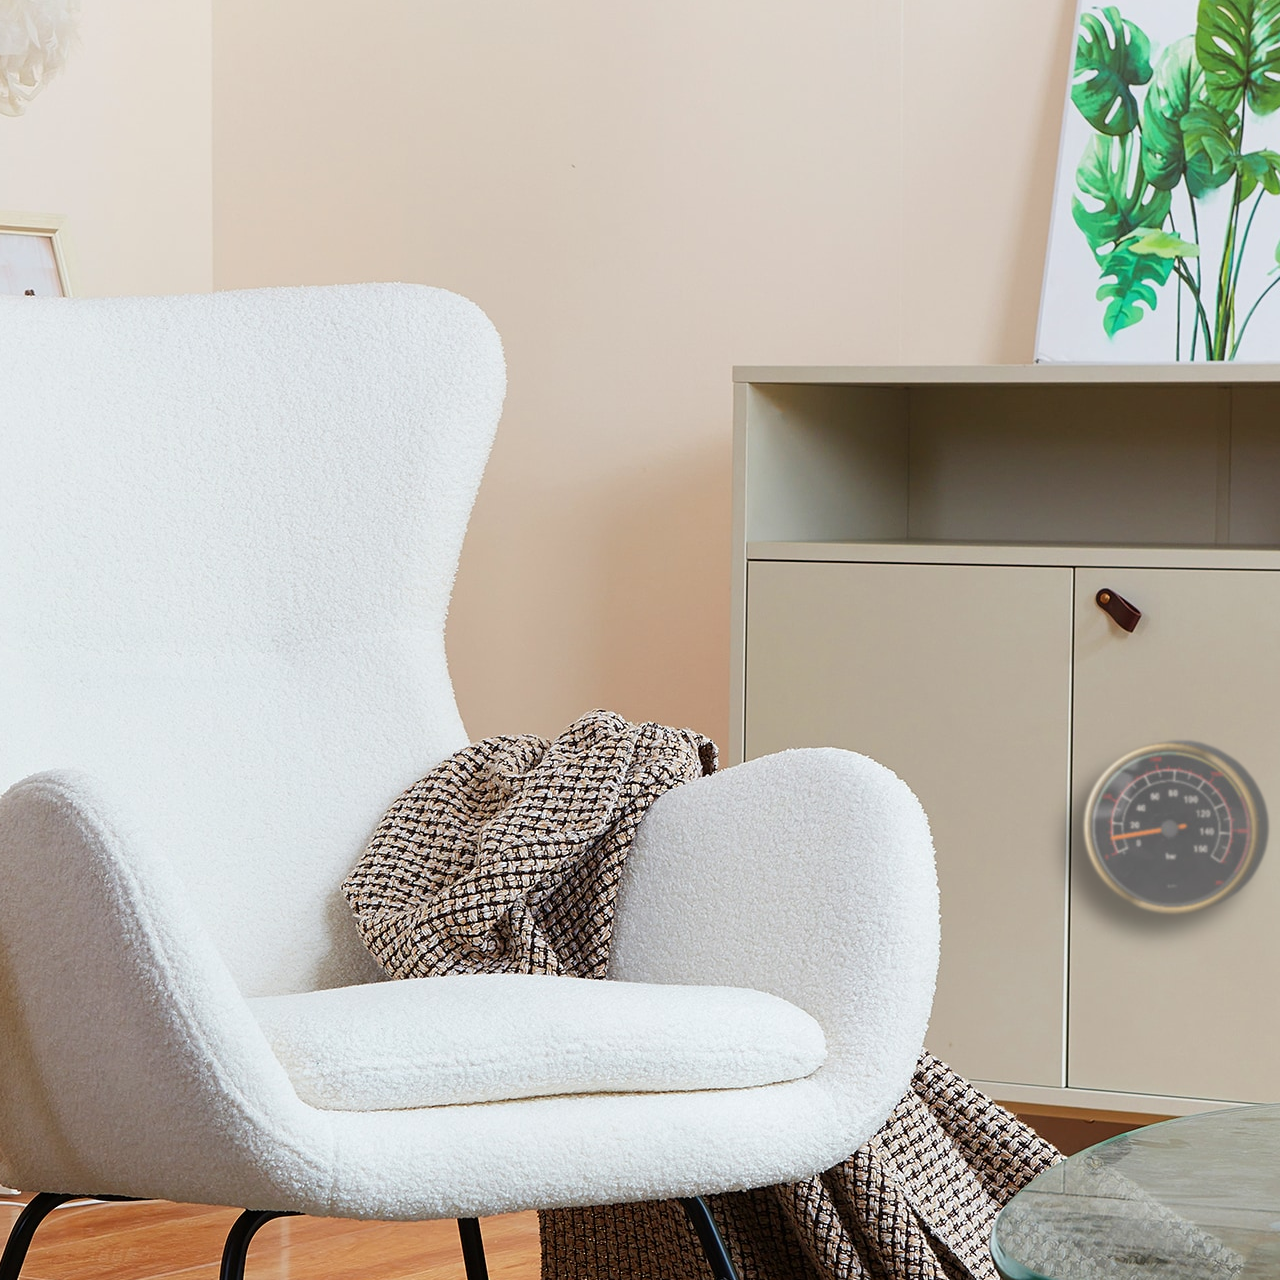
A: 10 bar
